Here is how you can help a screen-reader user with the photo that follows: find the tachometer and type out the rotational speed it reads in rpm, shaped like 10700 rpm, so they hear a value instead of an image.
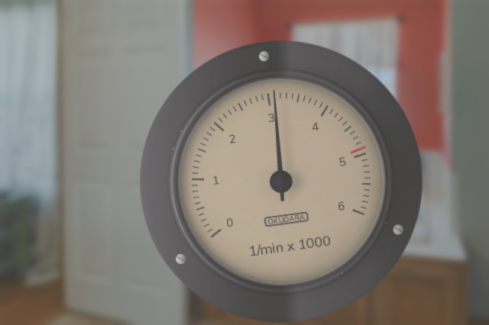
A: 3100 rpm
